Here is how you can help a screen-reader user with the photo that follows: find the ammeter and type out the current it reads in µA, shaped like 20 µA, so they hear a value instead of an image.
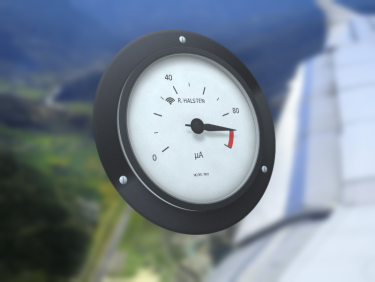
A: 90 µA
